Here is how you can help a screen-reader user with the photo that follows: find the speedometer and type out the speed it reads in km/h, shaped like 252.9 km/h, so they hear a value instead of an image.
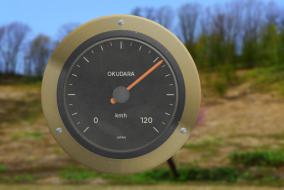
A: 82.5 km/h
